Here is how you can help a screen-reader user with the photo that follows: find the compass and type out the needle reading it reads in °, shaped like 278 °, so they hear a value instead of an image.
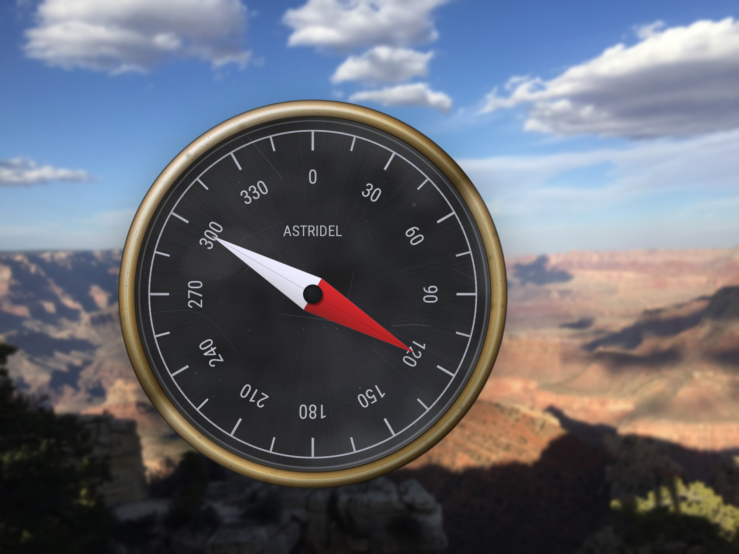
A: 120 °
